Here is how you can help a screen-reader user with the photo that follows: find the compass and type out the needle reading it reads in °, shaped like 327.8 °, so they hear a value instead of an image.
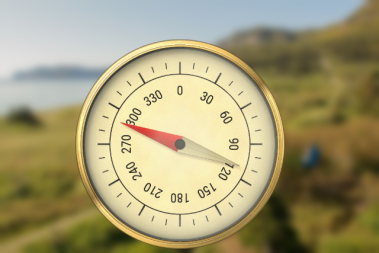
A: 290 °
